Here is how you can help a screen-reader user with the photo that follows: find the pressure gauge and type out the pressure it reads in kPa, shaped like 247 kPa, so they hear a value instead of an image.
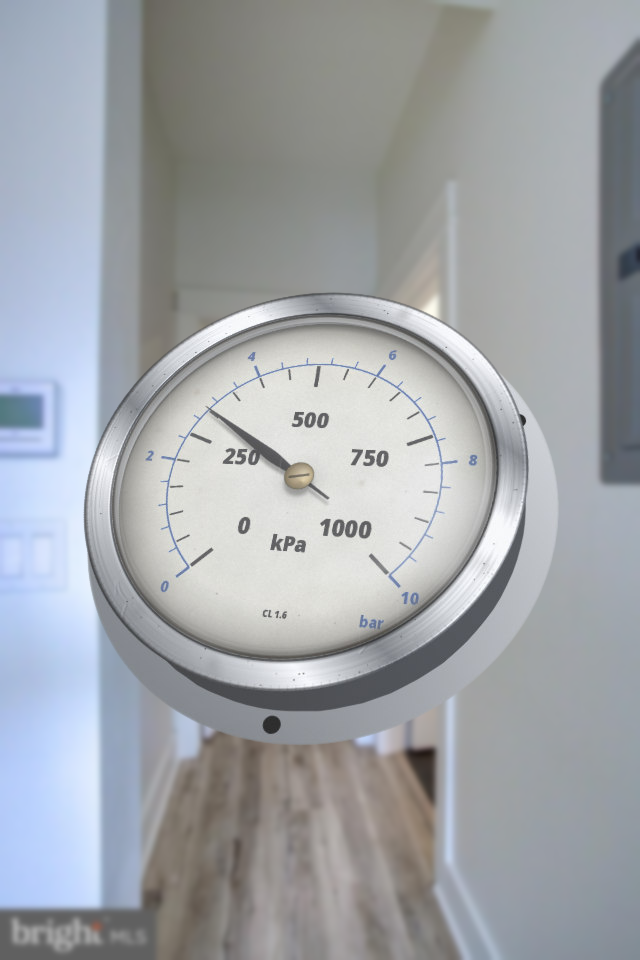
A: 300 kPa
